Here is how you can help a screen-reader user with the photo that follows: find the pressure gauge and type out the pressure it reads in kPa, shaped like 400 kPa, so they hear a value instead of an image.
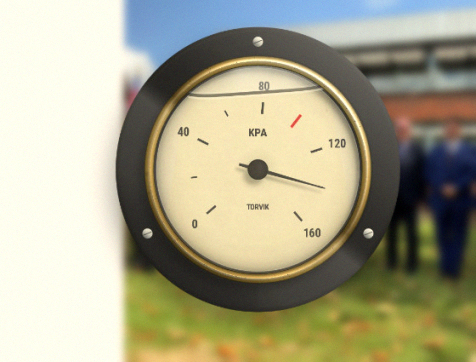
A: 140 kPa
